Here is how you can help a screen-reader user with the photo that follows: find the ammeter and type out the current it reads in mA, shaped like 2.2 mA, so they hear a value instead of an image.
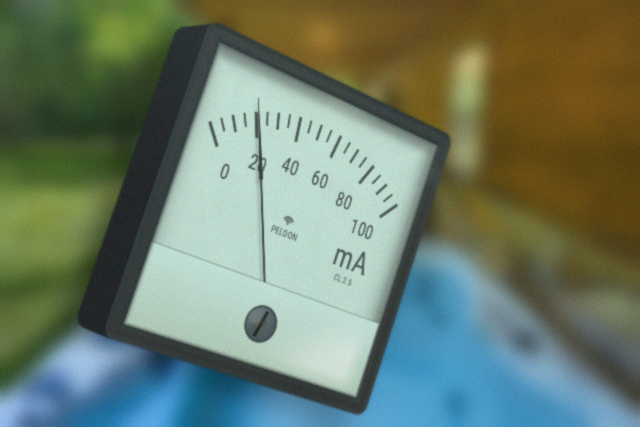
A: 20 mA
